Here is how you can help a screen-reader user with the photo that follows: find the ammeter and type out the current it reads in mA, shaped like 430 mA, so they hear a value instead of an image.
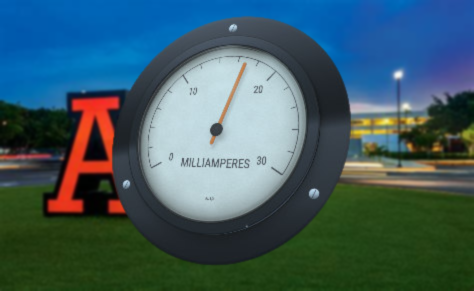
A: 17 mA
